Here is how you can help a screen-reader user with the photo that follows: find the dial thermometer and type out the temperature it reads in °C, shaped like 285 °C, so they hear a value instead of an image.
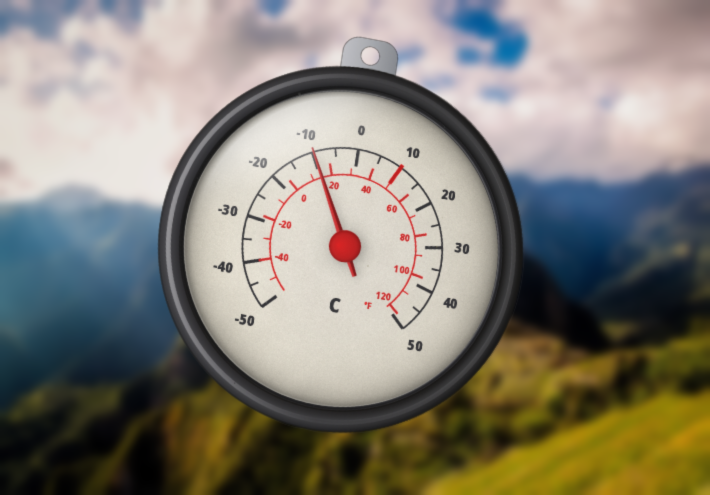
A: -10 °C
